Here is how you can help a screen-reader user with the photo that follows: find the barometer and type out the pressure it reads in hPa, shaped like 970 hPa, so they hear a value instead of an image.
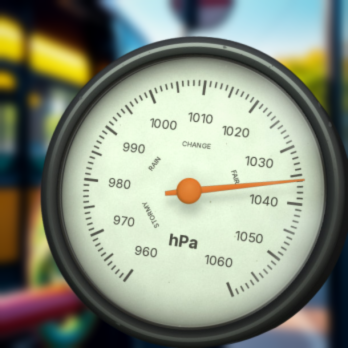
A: 1036 hPa
